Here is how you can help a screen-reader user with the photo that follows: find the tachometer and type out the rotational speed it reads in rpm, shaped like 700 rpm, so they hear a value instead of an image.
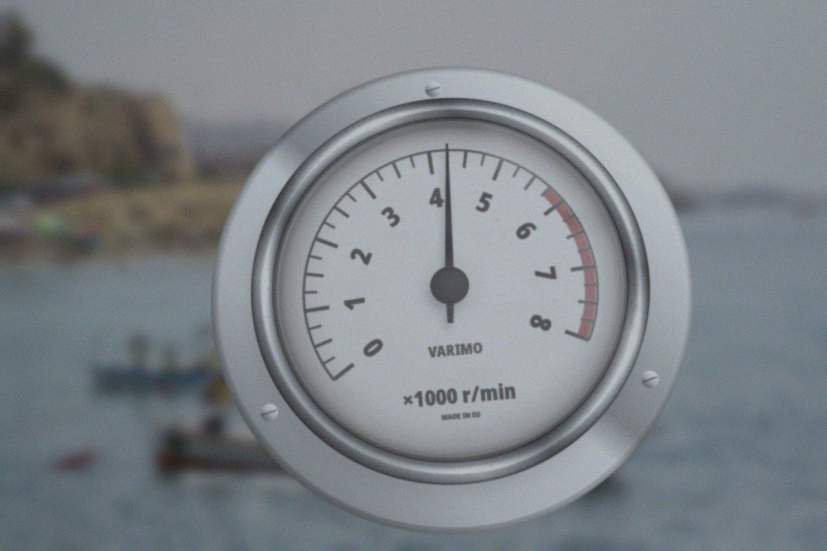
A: 4250 rpm
